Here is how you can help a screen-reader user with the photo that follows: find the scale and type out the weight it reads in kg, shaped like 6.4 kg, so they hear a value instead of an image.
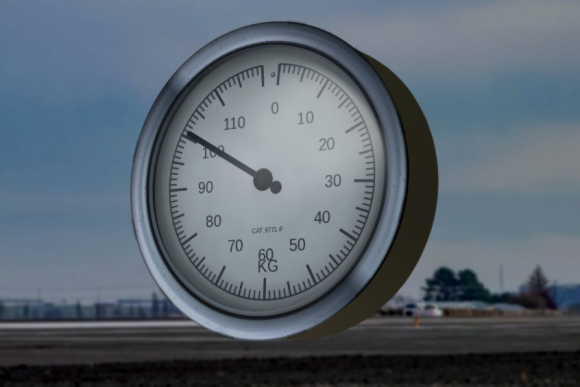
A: 101 kg
